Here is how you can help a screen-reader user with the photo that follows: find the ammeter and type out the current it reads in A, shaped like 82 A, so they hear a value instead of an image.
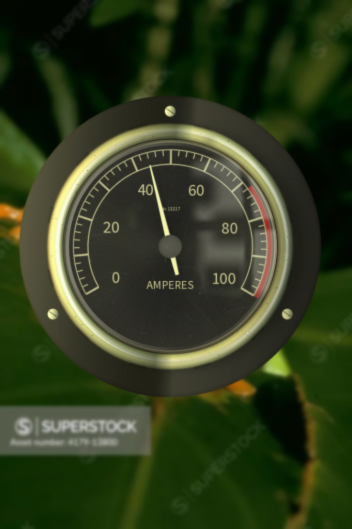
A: 44 A
